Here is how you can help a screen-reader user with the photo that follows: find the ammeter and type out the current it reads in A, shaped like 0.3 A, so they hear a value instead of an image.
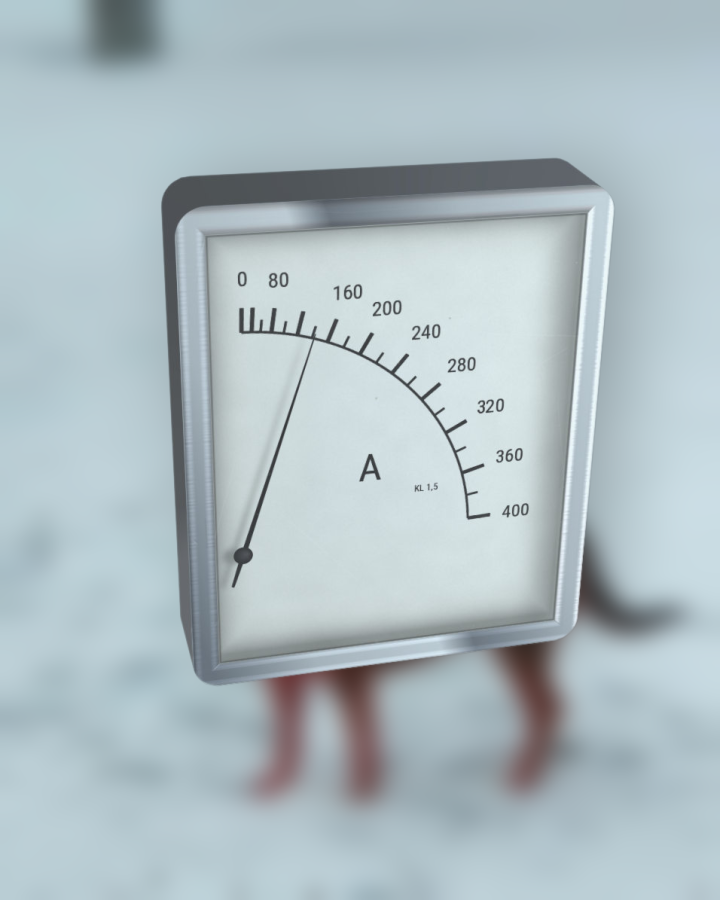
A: 140 A
